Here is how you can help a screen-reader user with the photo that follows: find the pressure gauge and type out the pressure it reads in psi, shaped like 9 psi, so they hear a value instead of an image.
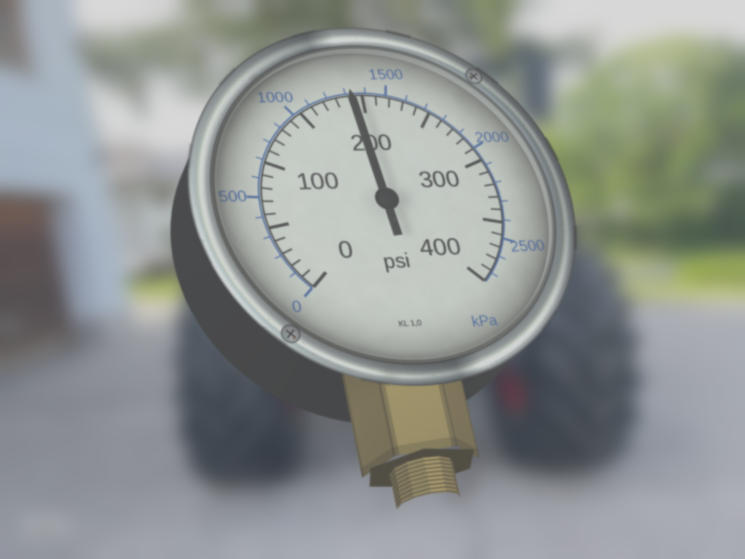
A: 190 psi
